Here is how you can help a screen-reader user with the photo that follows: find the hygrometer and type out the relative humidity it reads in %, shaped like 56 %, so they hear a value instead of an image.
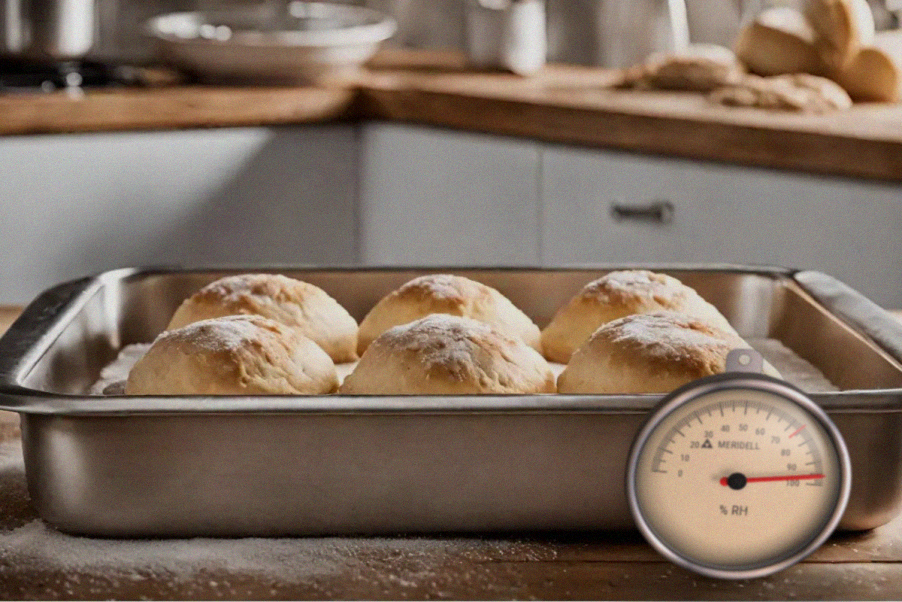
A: 95 %
